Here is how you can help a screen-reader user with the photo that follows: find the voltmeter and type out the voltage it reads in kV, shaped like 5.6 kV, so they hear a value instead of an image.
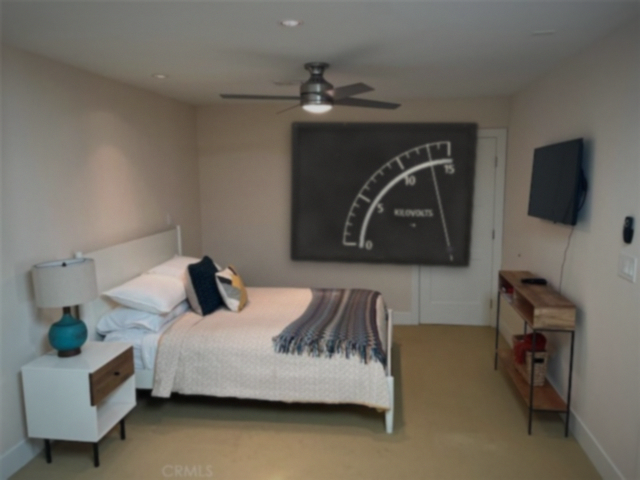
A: 13 kV
